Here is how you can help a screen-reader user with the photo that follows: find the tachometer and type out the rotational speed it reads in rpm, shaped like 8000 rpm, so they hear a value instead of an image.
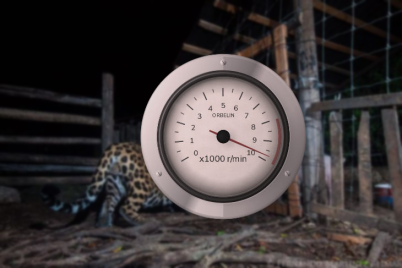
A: 9750 rpm
